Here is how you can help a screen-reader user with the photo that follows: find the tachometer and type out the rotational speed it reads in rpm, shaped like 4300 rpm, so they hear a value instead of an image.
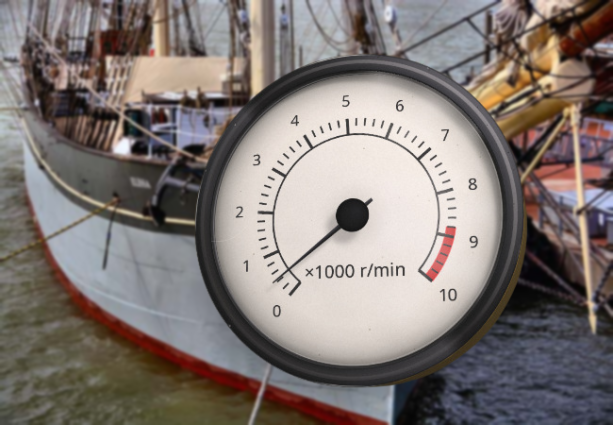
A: 400 rpm
